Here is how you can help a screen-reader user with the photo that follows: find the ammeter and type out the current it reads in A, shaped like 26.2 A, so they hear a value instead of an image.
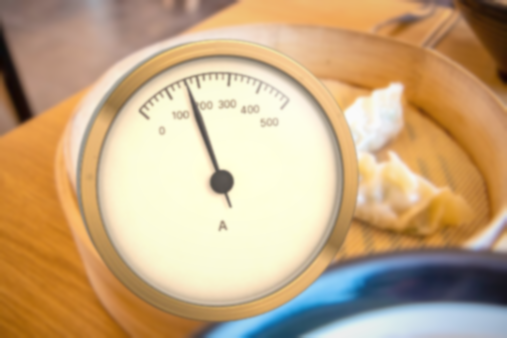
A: 160 A
